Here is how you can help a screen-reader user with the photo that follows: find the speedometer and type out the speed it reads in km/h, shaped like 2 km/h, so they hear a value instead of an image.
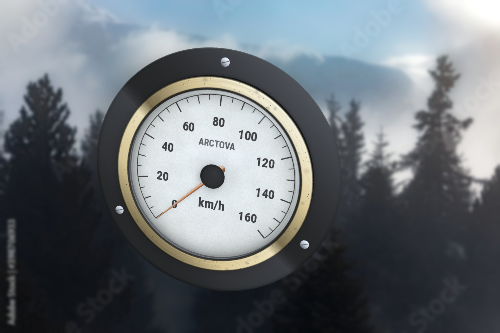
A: 0 km/h
